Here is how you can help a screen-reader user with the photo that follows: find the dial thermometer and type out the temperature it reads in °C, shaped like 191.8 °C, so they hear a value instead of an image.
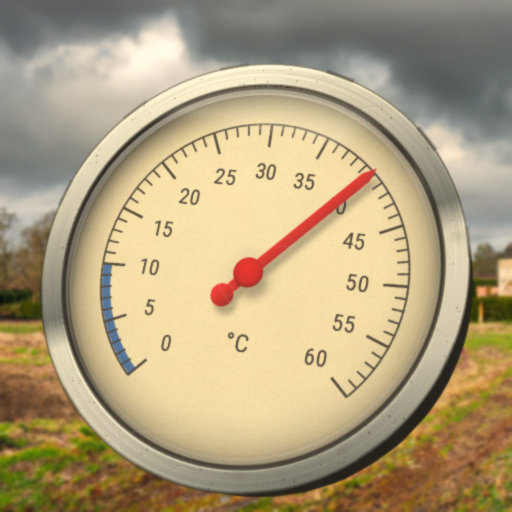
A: 40 °C
